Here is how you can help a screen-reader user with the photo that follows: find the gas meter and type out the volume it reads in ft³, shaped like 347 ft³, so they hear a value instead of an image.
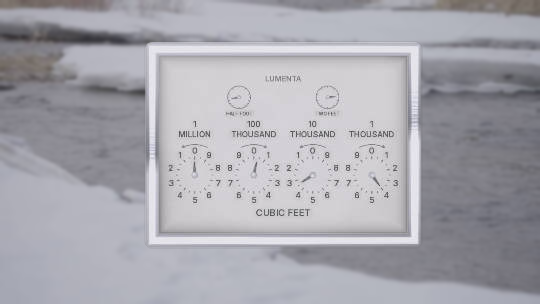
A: 3400 ft³
